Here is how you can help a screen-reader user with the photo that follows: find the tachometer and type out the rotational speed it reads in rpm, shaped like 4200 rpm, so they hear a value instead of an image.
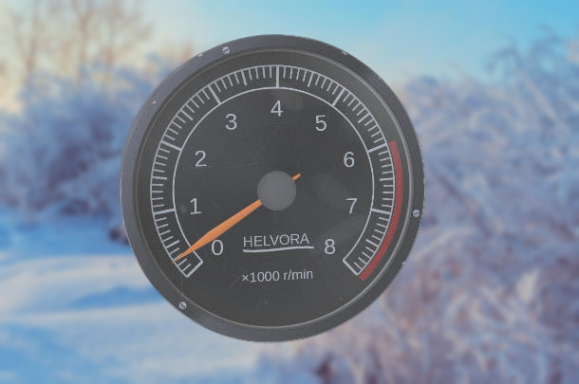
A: 300 rpm
